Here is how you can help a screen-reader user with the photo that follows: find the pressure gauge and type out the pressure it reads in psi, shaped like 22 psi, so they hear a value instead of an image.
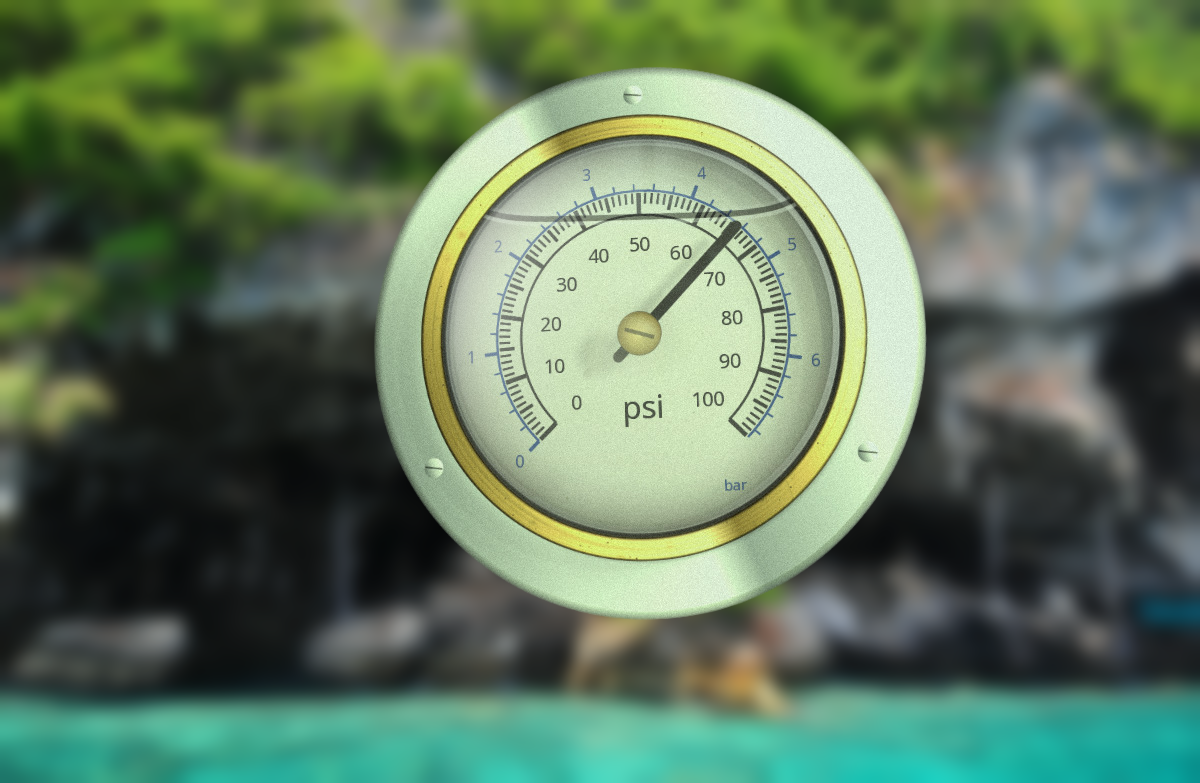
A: 66 psi
